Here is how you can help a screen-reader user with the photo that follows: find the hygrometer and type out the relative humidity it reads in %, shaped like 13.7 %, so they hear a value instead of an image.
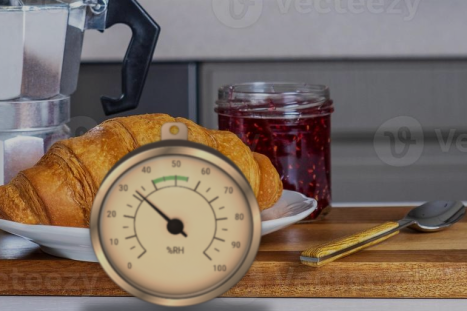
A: 32.5 %
